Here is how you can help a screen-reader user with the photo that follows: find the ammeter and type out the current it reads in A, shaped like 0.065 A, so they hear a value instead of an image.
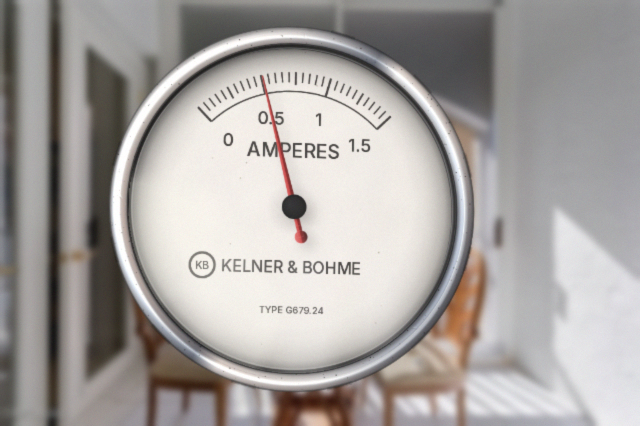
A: 0.5 A
